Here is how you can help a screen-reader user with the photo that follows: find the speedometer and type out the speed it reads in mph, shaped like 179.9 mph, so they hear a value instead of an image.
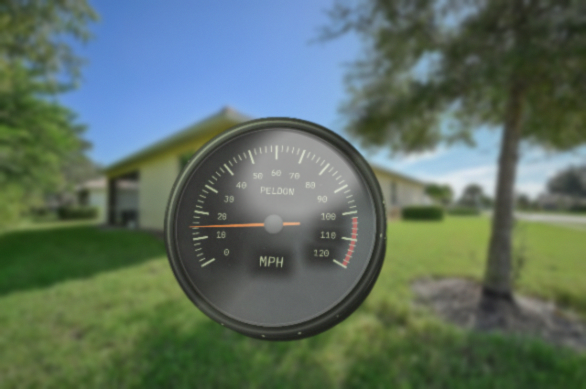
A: 14 mph
